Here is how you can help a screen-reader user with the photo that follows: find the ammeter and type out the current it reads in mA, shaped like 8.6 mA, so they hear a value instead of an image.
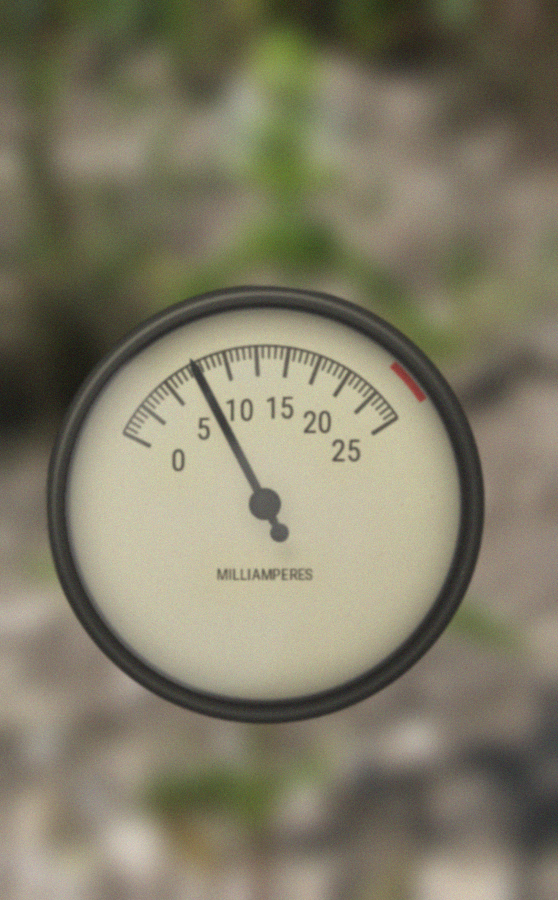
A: 7.5 mA
